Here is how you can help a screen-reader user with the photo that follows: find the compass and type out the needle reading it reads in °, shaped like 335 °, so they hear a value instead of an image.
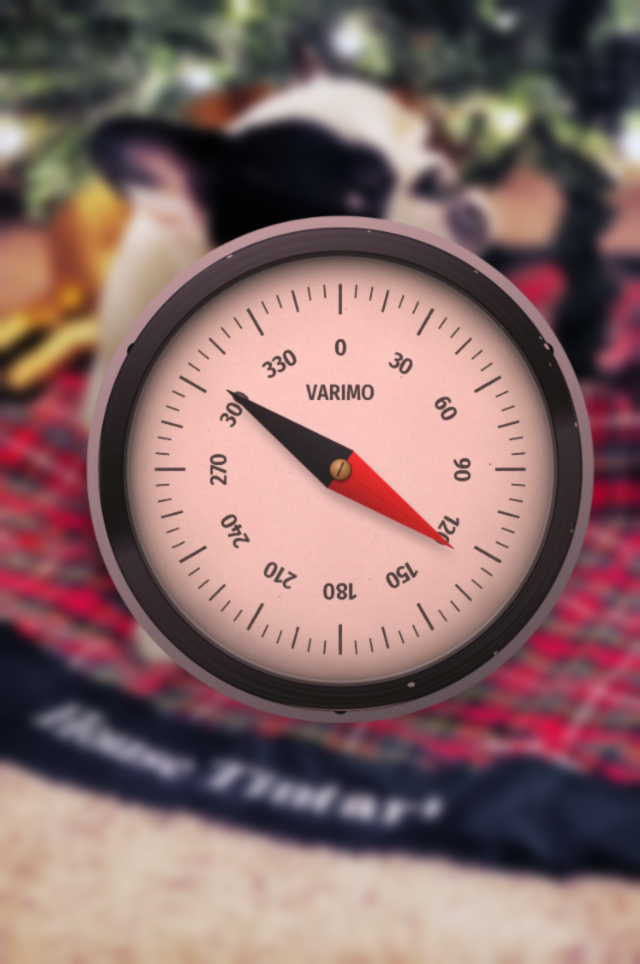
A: 125 °
